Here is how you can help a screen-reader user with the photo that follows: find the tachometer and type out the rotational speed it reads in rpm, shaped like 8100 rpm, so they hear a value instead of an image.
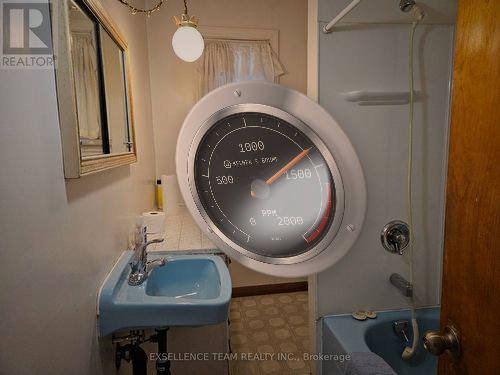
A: 1400 rpm
